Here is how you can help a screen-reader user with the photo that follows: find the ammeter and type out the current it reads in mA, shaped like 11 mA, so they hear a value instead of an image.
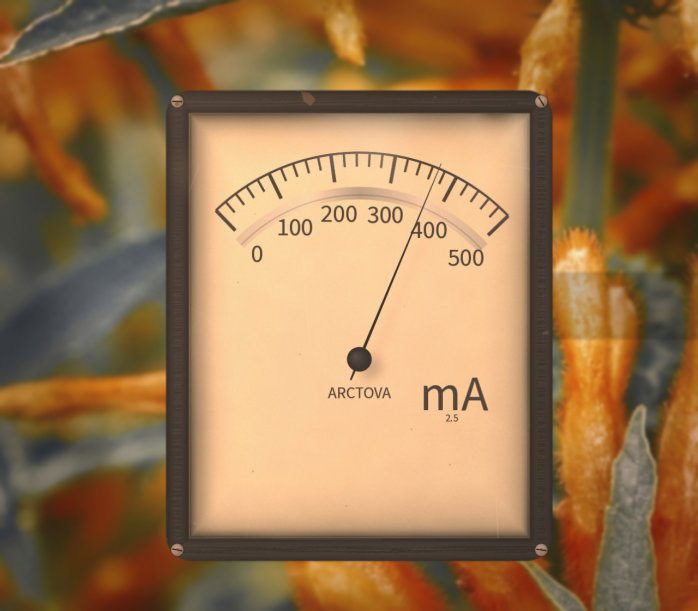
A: 370 mA
